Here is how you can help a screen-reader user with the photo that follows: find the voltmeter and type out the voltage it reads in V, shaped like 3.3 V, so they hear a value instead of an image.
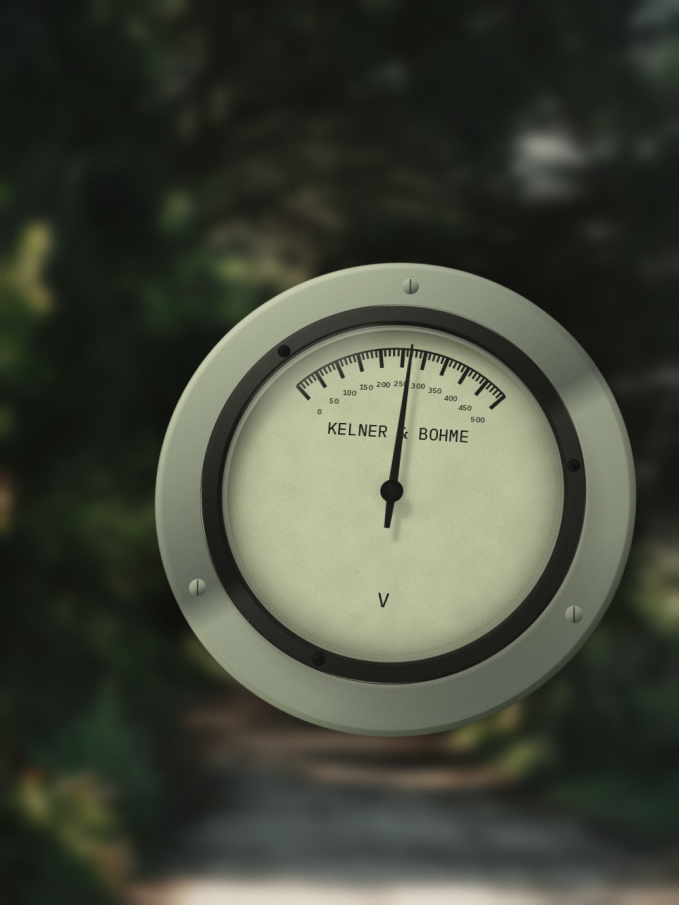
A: 270 V
